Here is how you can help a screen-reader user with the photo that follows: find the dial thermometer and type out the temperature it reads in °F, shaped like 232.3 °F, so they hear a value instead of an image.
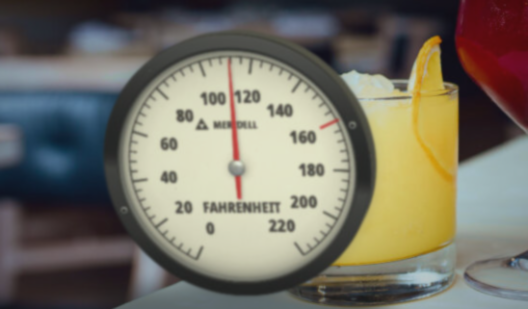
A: 112 °F
